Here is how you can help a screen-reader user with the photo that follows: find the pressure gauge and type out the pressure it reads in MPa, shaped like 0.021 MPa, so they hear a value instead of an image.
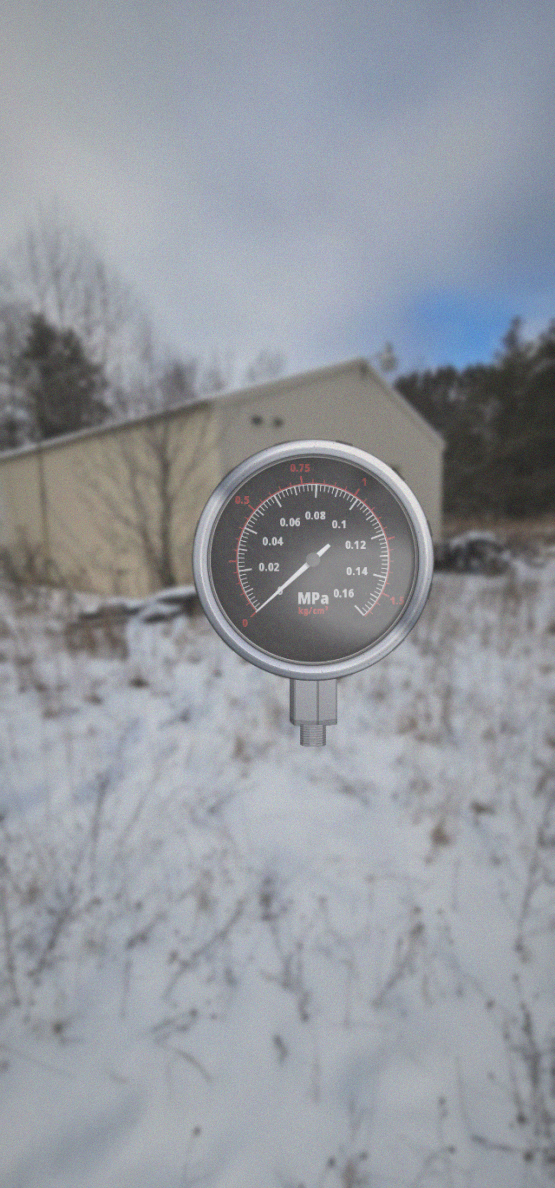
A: 0 MPa
